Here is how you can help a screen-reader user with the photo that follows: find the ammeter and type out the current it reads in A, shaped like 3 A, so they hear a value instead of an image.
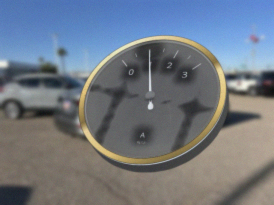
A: 1 A
